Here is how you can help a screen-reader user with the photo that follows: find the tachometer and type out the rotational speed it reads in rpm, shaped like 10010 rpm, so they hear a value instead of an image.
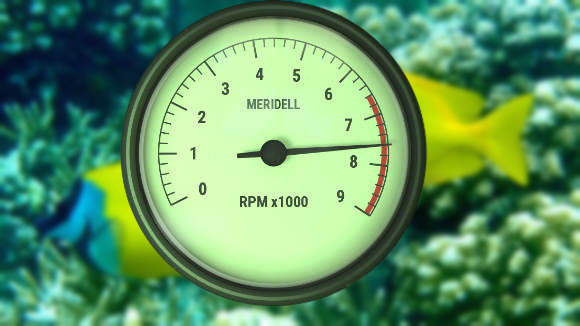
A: 7600 rpm
